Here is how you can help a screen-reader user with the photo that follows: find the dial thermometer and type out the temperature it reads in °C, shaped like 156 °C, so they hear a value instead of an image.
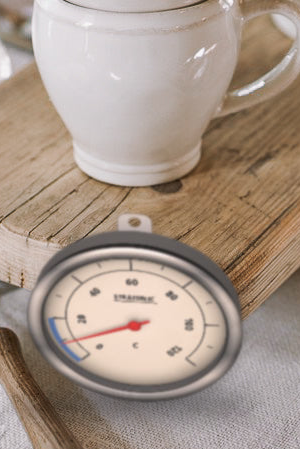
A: 10 °C
